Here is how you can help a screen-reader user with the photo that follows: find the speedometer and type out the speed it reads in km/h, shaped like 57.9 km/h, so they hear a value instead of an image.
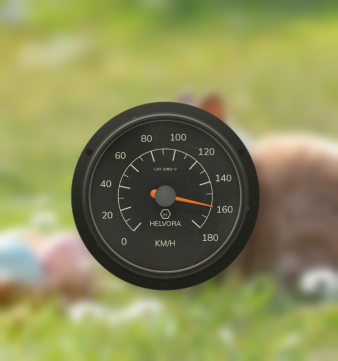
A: 160 km/h
